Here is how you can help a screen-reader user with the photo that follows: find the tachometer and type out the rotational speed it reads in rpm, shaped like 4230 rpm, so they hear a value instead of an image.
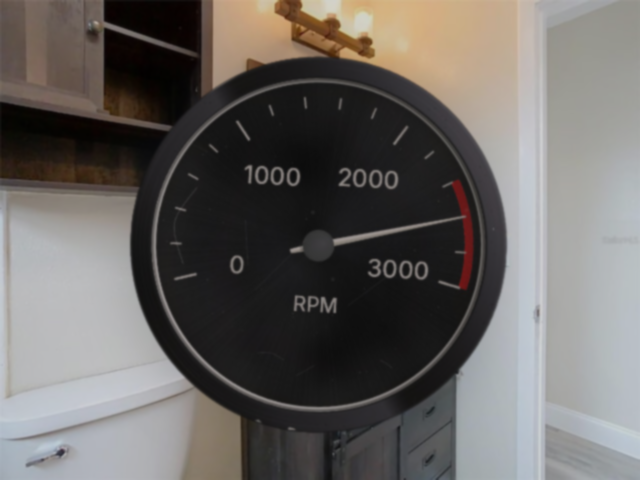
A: 2600 rpm
